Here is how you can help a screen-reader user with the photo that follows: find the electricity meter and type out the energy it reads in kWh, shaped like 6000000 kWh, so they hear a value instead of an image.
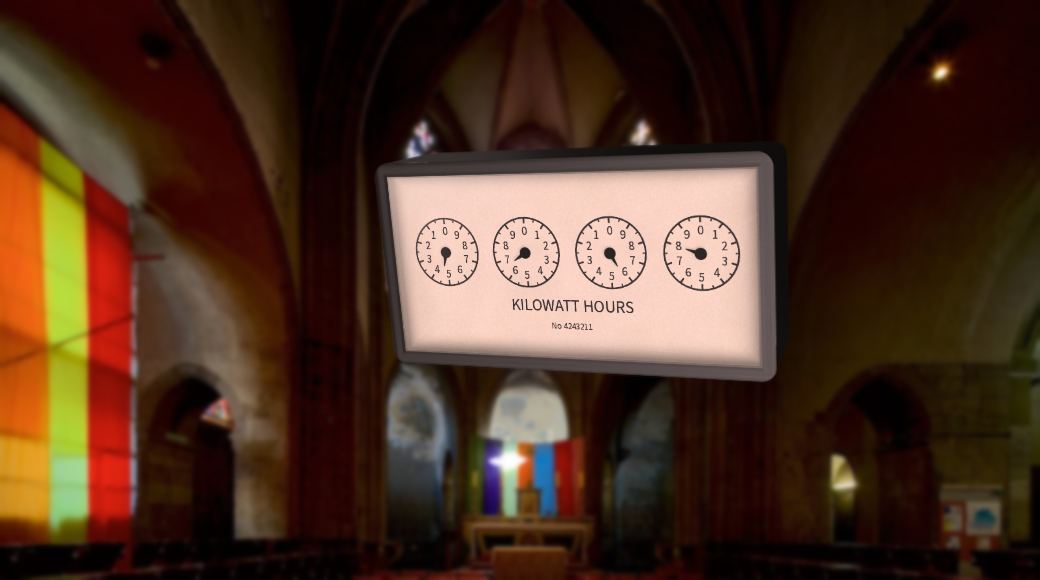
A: 4658 kWh
